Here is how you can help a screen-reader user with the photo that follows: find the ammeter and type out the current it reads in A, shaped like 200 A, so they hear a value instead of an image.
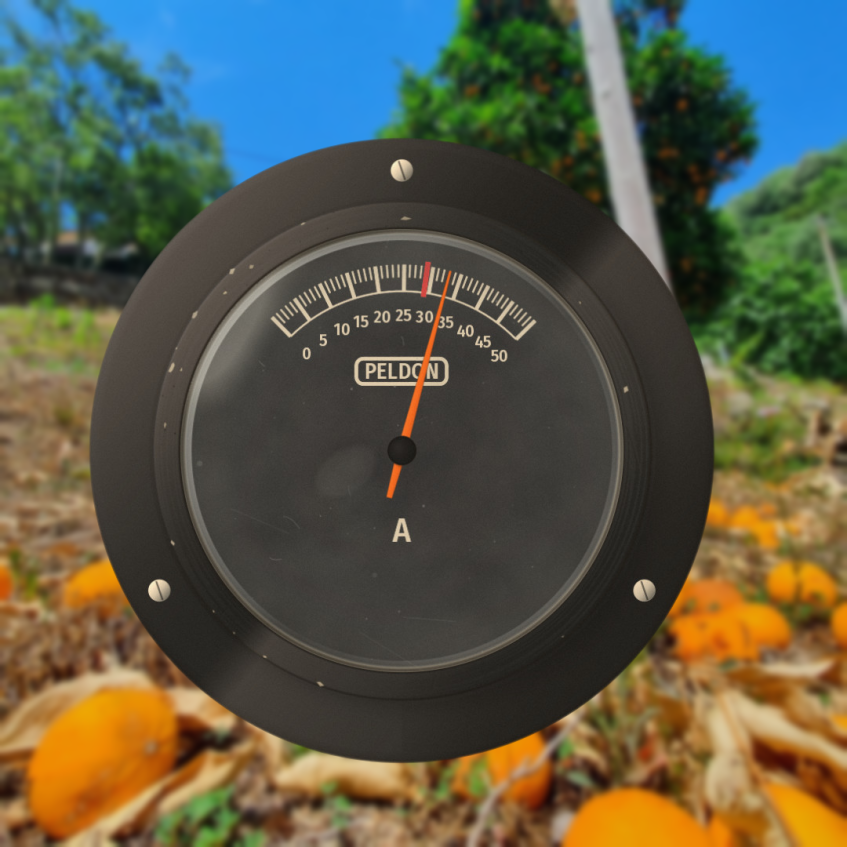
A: 33 A
